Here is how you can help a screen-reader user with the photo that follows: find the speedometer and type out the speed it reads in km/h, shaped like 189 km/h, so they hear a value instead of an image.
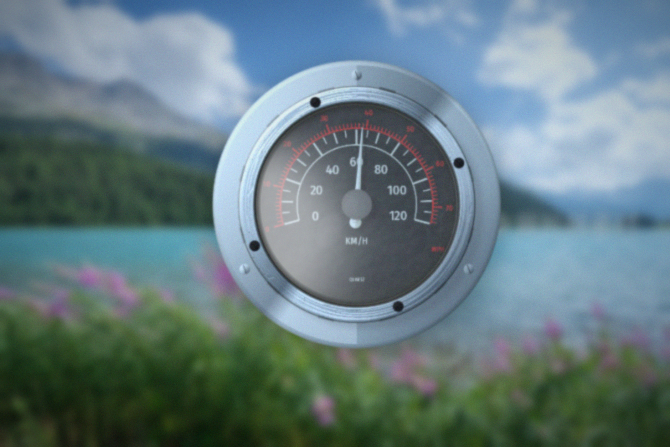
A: 62.5 km/h
